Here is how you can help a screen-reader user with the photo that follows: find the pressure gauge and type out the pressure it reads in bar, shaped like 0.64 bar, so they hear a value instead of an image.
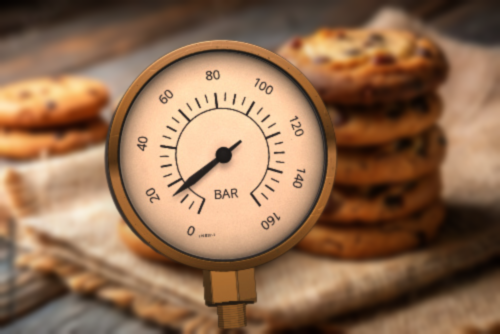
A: 15 bar
